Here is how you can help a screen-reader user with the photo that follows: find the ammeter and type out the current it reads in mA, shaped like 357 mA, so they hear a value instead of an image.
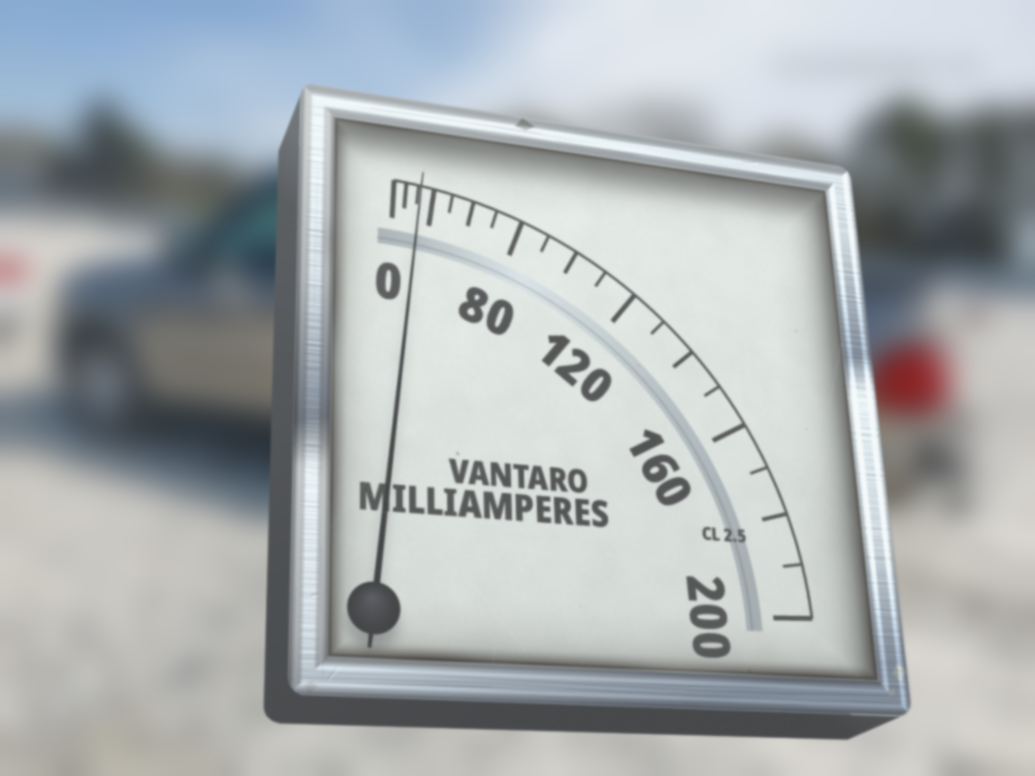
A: 30 mA
